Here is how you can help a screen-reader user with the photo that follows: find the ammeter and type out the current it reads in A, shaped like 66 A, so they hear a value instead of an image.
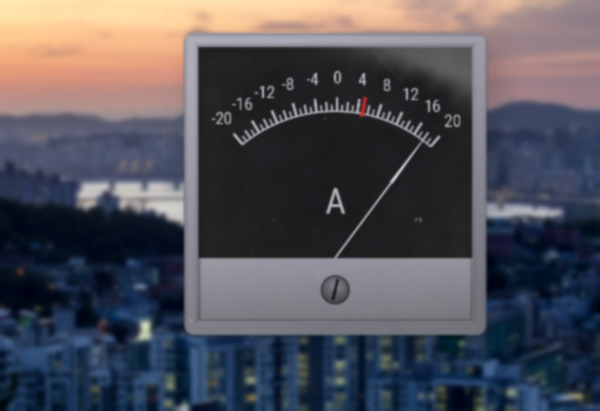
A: 18 A
